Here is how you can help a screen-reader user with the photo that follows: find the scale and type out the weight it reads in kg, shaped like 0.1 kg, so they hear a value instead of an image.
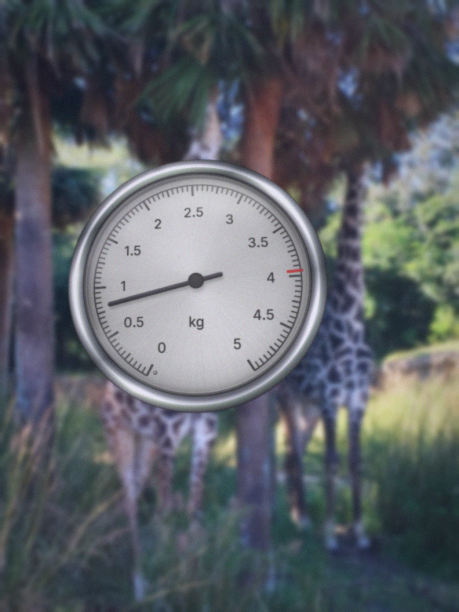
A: 0.8 kg
